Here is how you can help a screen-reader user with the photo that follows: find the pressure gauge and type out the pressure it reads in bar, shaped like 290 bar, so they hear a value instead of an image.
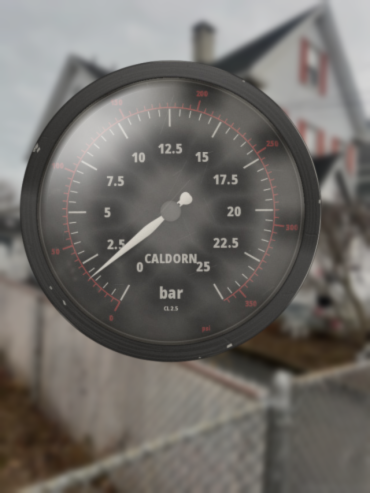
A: 1.75 bar
